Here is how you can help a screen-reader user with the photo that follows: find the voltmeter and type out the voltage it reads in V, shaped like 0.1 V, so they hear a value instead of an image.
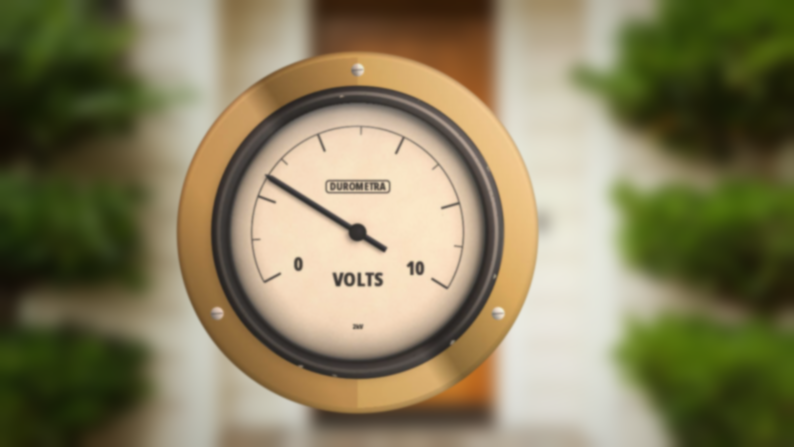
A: 2.5 V
